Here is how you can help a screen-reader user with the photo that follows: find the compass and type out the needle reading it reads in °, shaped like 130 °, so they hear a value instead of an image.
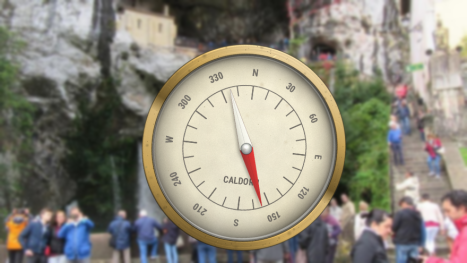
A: 157.5 °
